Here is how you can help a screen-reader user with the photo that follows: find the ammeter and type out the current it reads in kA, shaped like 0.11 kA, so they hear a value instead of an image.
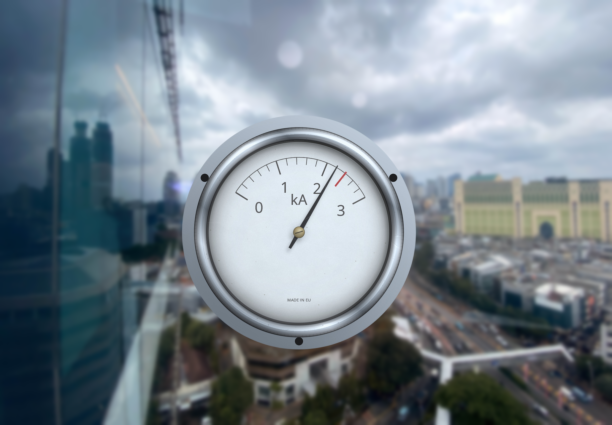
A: 2.2 kA
